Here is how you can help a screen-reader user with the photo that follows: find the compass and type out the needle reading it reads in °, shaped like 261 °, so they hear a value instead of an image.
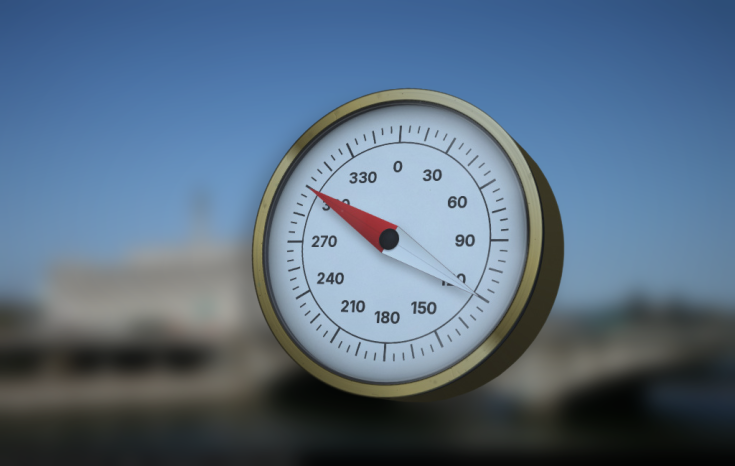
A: 300 °
